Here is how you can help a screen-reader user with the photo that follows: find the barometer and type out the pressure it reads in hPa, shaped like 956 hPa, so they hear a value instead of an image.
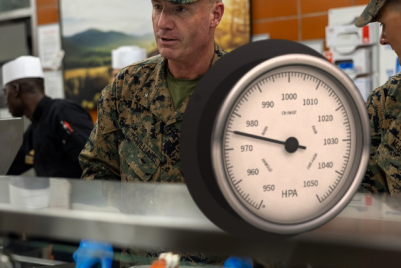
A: 975 hPa
